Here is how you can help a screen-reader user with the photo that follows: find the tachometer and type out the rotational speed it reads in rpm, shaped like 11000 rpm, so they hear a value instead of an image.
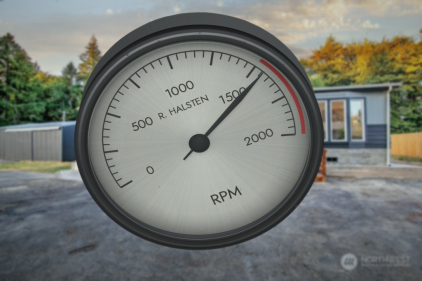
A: 1550 rpm
